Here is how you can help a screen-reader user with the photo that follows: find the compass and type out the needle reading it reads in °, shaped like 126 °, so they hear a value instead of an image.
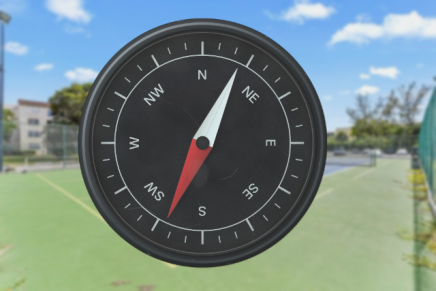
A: 205 °
